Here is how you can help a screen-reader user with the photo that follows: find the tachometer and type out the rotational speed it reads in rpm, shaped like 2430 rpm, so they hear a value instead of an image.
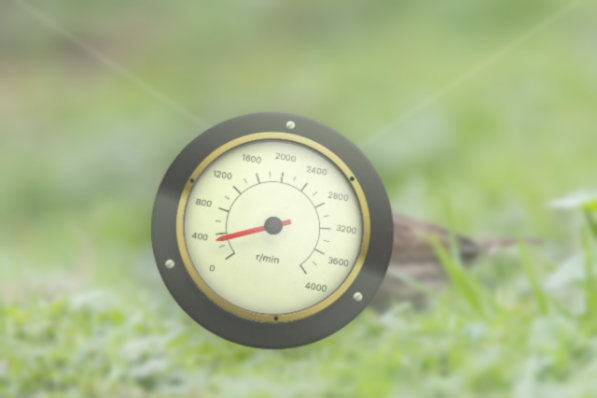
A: 300 rpm
